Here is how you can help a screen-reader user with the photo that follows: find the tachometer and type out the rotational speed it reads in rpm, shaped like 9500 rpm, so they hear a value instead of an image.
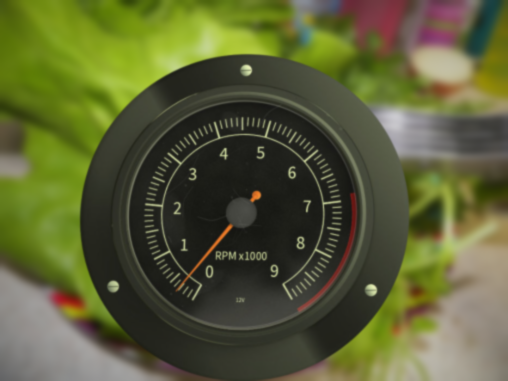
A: 300 rpm
